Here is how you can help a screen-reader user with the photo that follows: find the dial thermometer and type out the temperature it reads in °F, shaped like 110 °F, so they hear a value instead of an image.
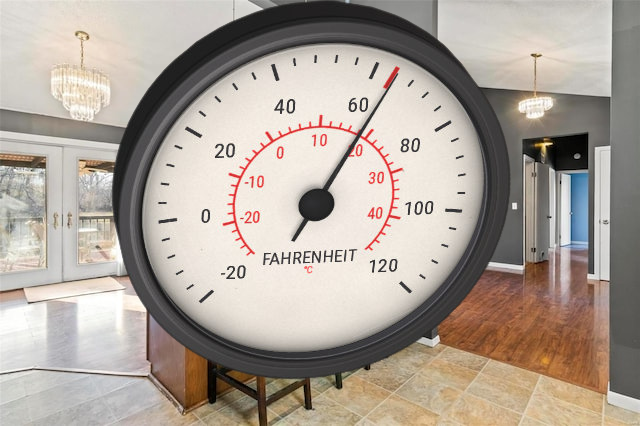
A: 64 °F
